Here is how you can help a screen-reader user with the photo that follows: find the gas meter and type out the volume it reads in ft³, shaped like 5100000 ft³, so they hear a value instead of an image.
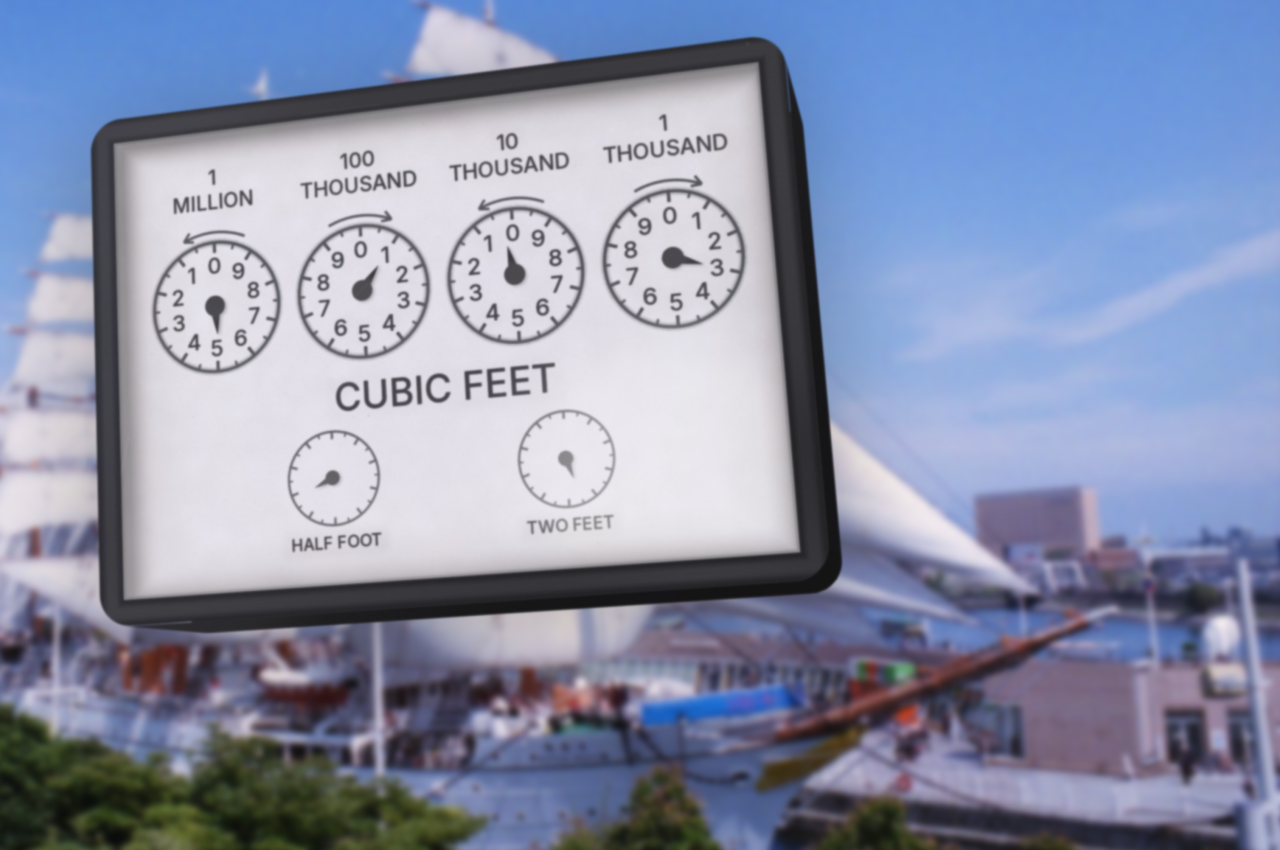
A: 510300 ft³
